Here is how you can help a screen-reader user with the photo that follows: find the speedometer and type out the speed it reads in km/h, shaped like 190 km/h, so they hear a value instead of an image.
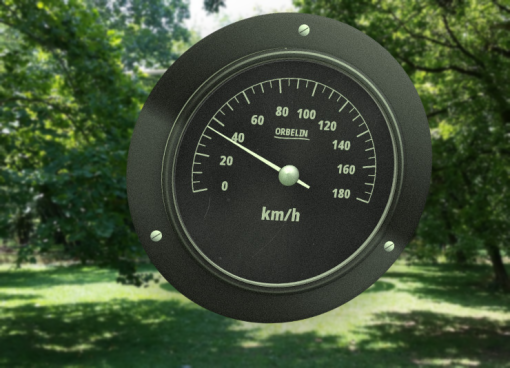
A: 35 km/h
